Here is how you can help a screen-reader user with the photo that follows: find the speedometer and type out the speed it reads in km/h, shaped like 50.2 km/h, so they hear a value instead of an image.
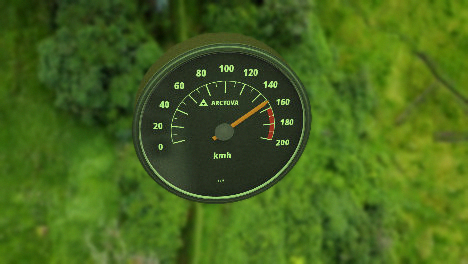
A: 150 km/h
